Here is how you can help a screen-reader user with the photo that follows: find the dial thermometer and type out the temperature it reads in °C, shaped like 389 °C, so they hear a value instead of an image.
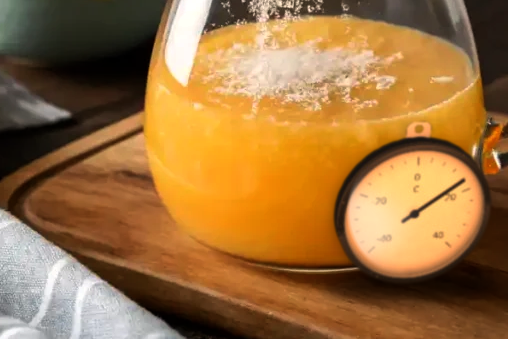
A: 16 °C
